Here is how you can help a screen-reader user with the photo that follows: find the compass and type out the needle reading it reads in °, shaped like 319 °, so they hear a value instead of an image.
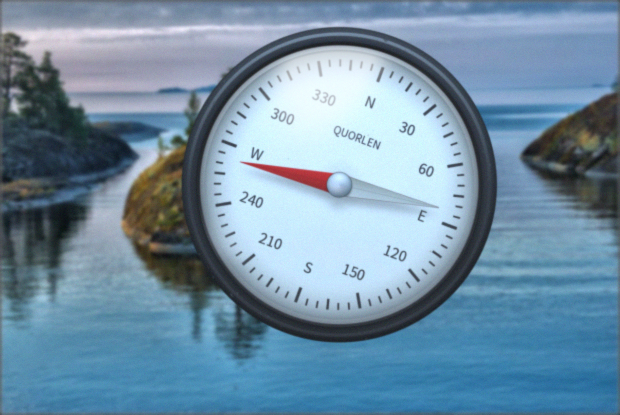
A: 262.5 °
